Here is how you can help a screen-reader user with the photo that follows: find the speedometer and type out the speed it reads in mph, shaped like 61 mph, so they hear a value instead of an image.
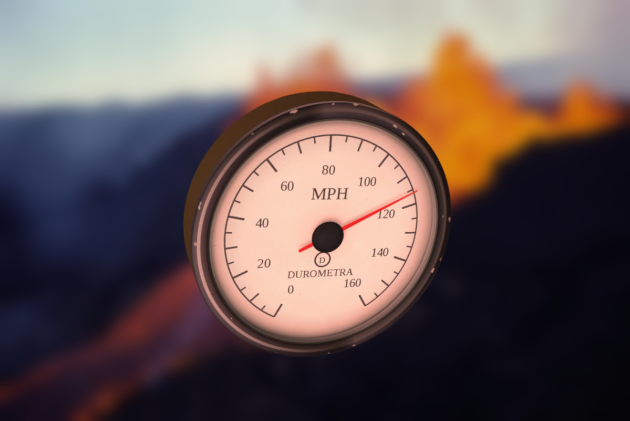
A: 115 mph
